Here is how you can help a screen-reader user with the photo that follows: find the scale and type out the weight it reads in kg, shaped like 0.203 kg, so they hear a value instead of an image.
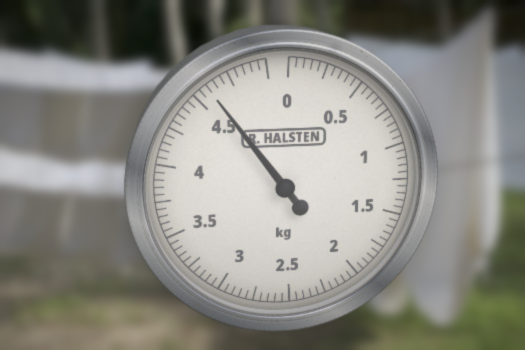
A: 4.6 kg
